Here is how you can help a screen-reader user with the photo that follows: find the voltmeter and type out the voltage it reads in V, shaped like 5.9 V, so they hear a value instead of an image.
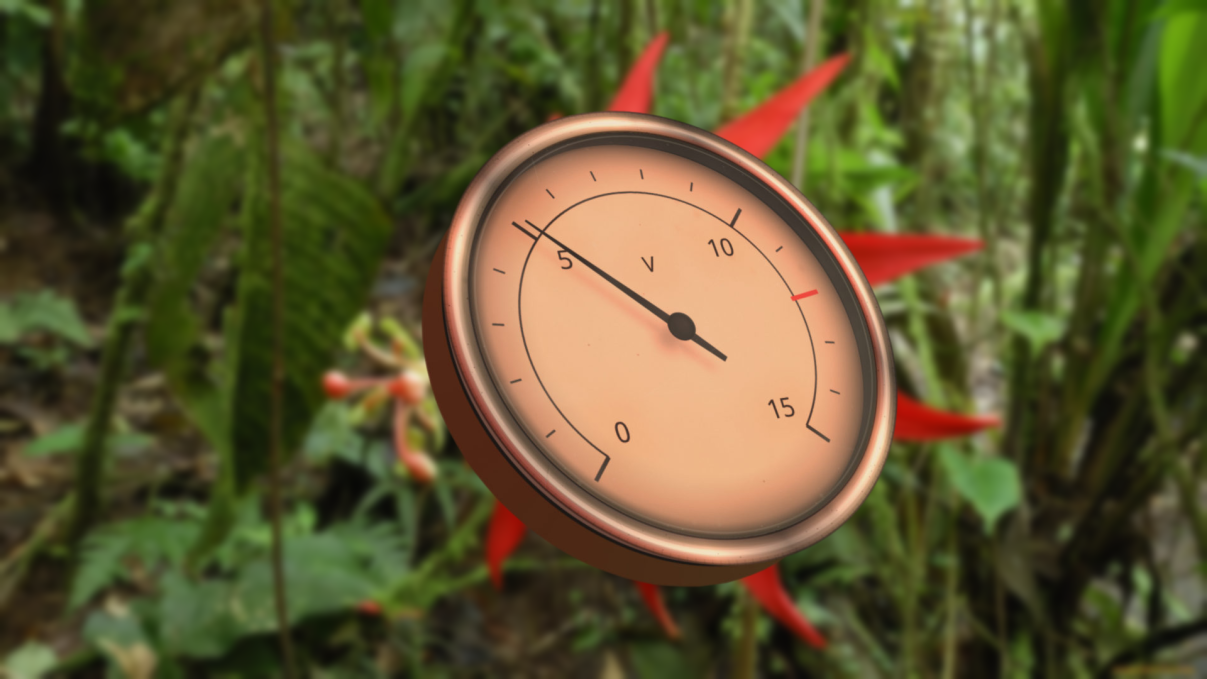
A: 5 V
